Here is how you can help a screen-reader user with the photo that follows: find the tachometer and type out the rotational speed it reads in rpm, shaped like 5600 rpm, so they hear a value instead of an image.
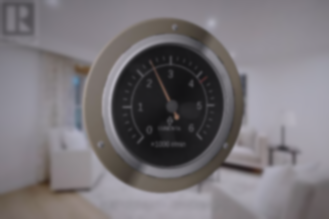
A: 2400 rpm
